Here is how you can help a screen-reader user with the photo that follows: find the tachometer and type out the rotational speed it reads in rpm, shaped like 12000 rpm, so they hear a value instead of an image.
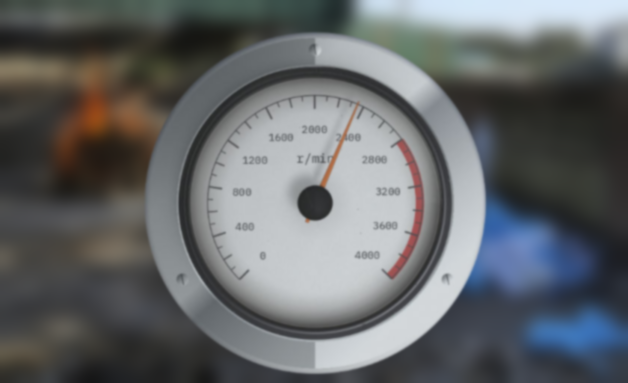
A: 2350 rpm
